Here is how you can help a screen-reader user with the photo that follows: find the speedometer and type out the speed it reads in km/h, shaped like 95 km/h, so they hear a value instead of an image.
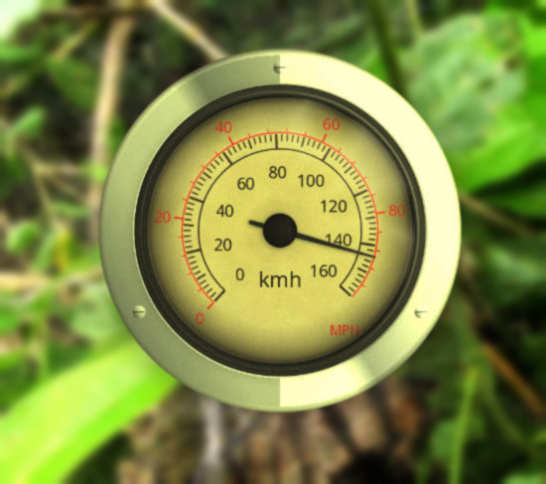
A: 144 km/h
